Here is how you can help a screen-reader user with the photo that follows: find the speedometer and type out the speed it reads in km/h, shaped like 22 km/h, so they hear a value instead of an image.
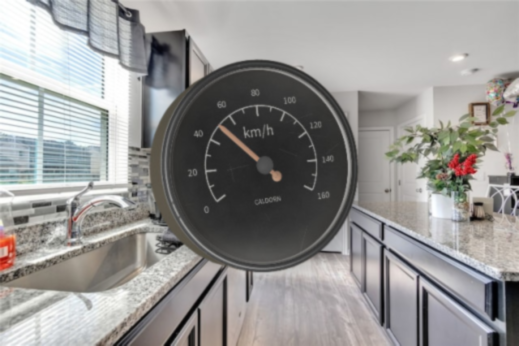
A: 50 km/h
